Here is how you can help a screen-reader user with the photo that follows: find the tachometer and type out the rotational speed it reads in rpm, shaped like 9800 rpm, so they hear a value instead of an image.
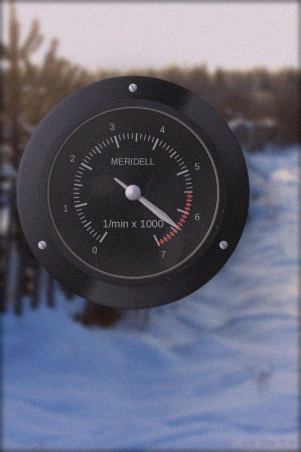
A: 6400 rpm
